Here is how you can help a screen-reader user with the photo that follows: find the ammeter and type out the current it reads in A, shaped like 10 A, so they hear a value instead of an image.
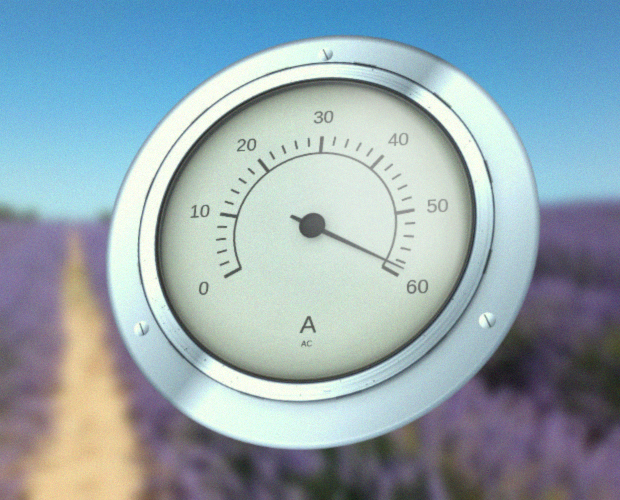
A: 59 A
